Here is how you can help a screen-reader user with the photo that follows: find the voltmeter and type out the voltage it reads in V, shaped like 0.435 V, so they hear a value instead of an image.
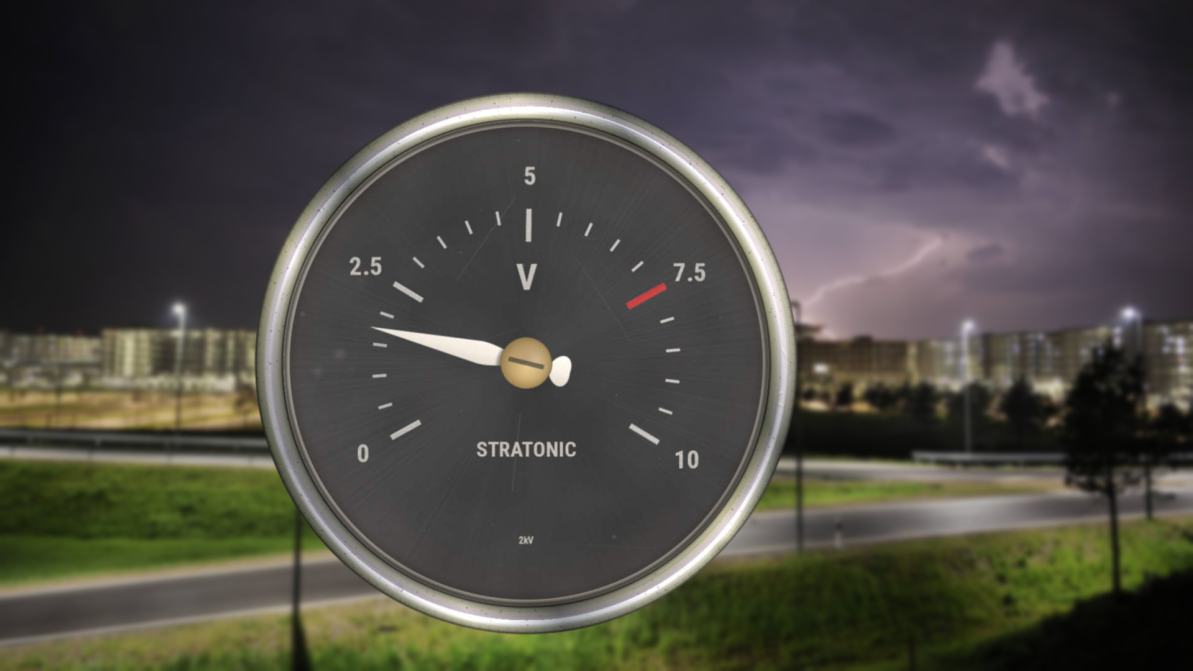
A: 1.75 V
